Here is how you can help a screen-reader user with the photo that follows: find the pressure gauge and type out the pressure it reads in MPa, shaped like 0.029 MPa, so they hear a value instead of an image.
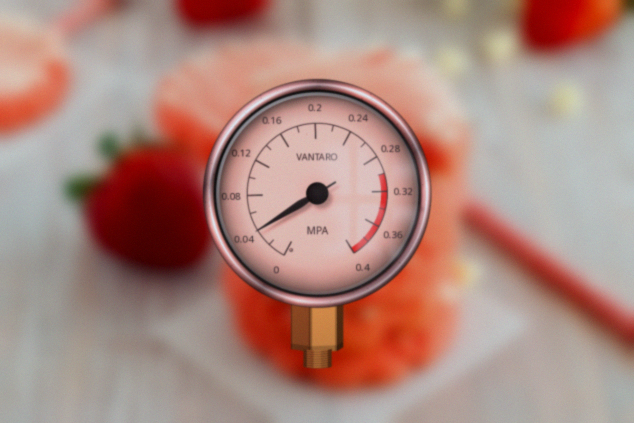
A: 0.04 MPa
